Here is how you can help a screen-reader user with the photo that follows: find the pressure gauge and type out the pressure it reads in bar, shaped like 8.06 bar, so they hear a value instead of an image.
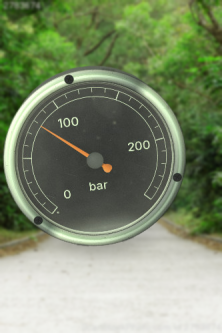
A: 80 bar
